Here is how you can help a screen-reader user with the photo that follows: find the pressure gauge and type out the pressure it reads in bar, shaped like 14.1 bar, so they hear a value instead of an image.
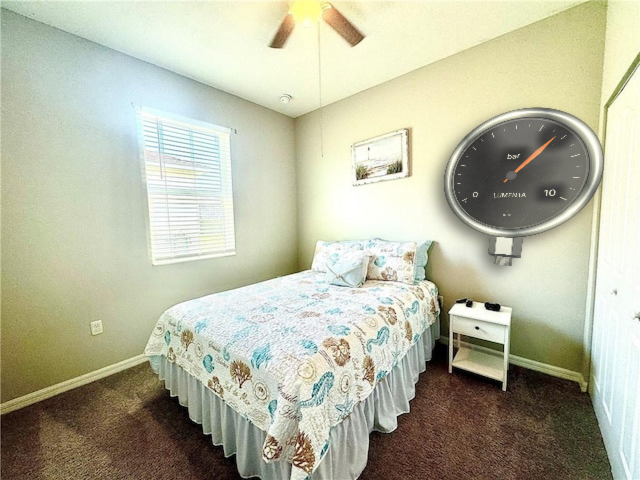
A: 6.75 bar
